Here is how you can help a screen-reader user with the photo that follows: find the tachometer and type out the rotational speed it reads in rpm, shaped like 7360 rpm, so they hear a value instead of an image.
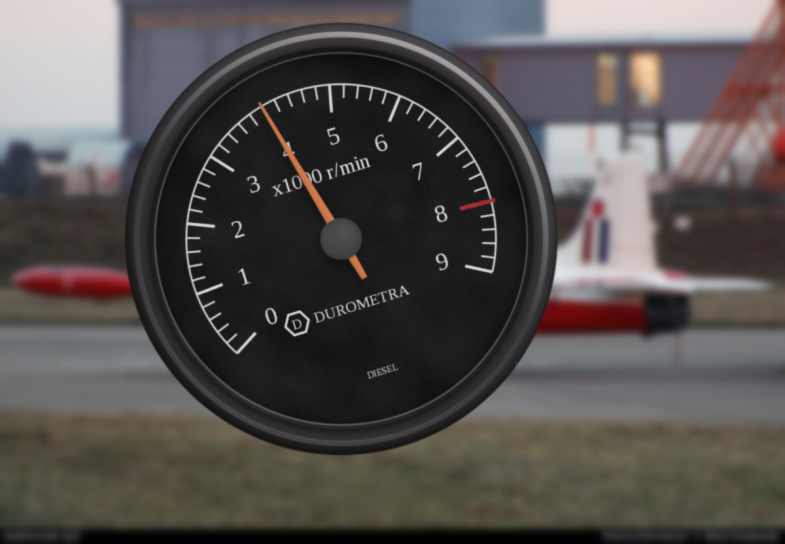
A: 4000 rpm
